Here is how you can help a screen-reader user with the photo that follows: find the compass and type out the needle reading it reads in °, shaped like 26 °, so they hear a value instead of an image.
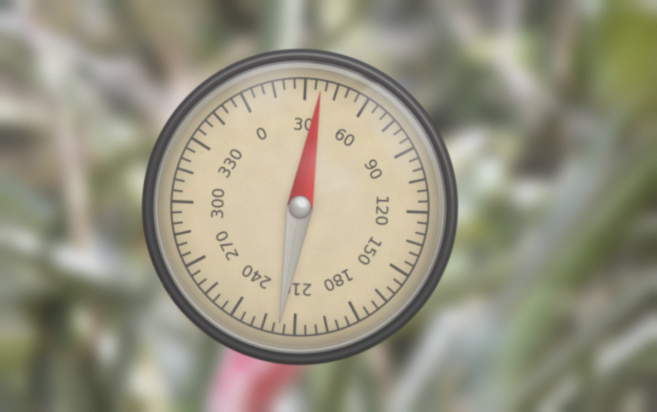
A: 37.5 °
